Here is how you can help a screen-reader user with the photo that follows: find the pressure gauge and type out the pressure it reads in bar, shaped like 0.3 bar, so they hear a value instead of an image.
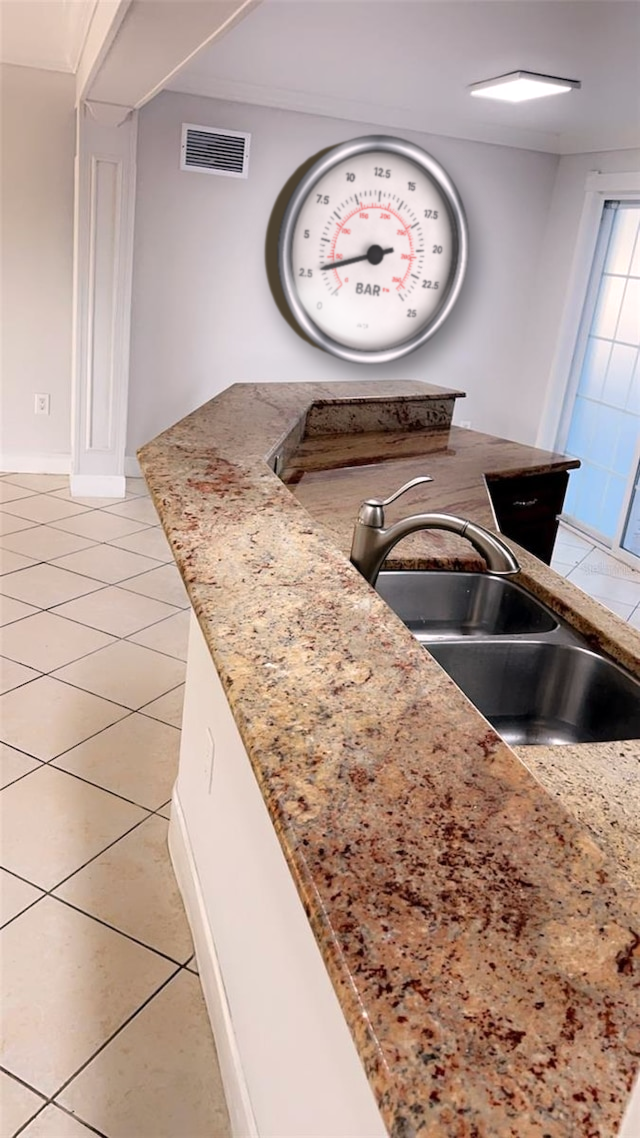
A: 2.5 bar
